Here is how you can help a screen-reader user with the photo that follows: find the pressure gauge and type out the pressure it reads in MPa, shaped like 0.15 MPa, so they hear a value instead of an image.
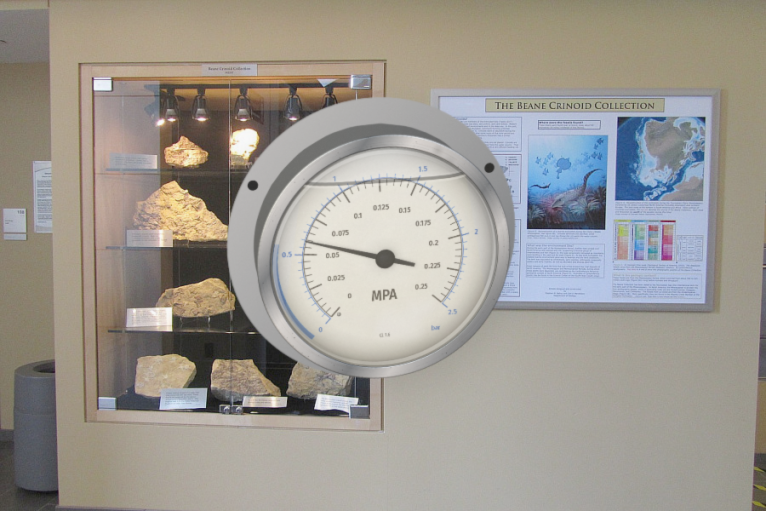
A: 0.06 MPa
